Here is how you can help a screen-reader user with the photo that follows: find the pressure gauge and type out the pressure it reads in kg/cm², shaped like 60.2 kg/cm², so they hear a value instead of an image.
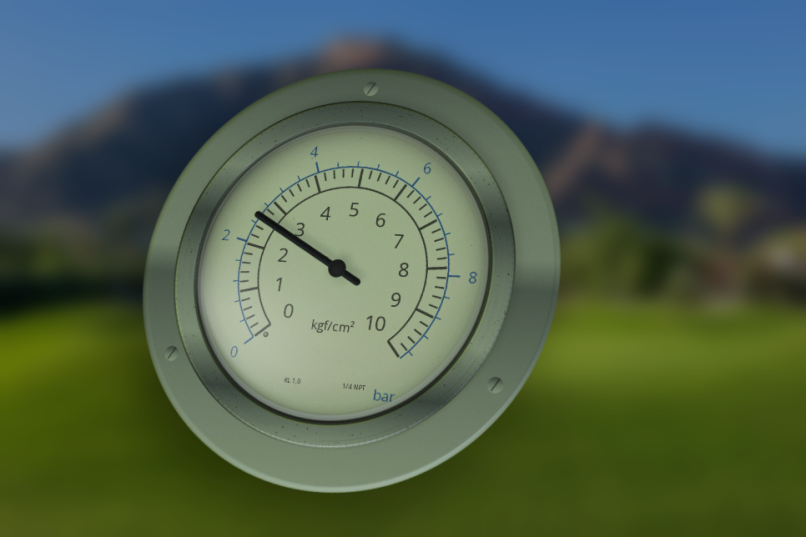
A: 2.6 kg/cm²
